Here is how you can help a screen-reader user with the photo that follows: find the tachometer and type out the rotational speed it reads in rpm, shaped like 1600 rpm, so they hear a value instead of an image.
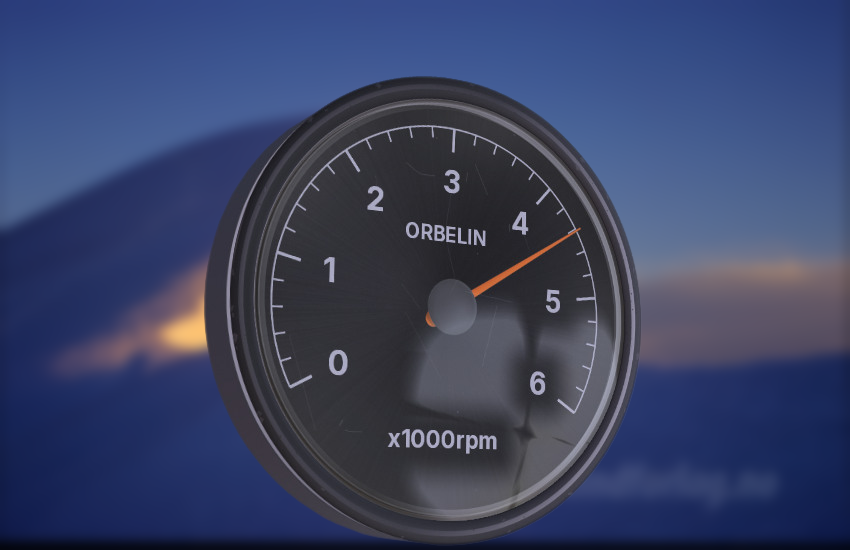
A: 4400 rpm
